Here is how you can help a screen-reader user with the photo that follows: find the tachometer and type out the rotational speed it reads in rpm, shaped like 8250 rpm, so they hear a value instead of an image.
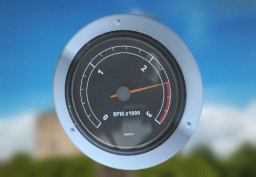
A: 2400 rpm
